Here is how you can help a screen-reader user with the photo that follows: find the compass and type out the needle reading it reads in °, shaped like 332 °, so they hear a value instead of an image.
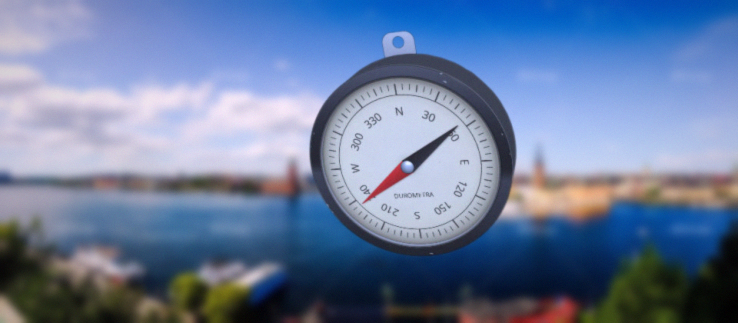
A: 235 °
